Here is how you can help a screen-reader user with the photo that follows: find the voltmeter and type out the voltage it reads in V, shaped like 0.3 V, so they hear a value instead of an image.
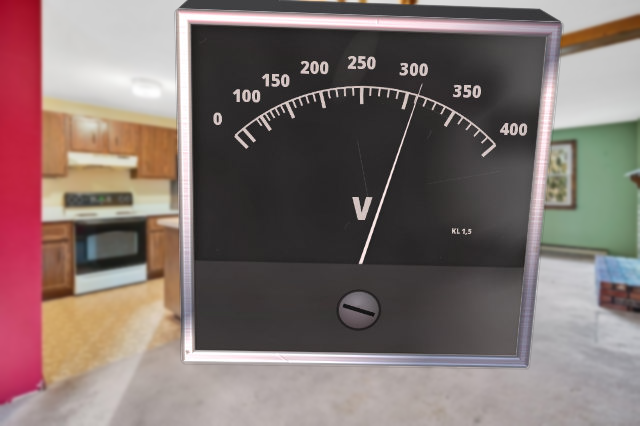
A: 310 V
